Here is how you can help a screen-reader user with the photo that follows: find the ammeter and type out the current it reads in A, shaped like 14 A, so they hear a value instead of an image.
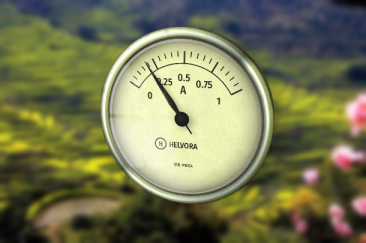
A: 0.2 A
